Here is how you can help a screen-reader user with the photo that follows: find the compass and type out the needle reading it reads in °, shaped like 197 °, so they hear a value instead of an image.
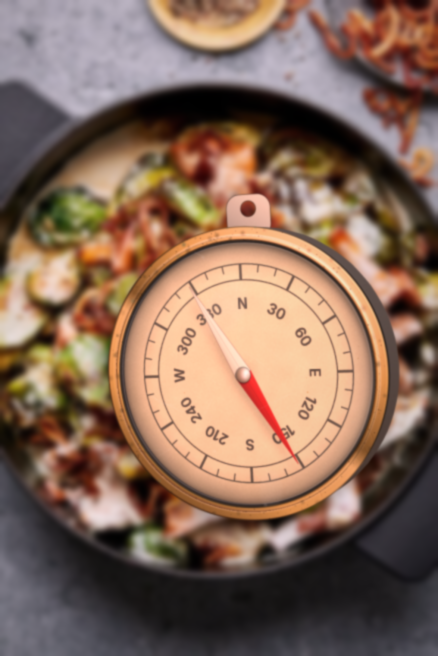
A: 150 °
